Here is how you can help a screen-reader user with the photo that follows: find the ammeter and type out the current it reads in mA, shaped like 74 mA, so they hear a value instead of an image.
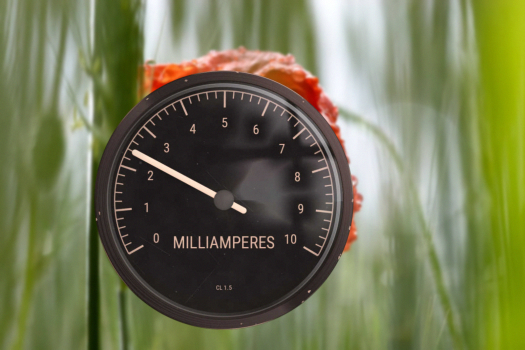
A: 2.4 mA
